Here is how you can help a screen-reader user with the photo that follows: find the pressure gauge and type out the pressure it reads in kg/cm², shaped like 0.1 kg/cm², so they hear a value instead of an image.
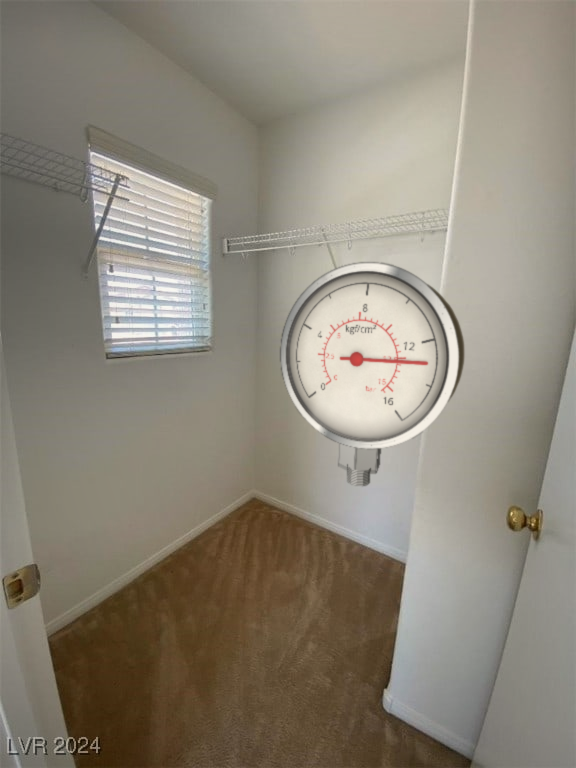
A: 13 kg/cm²
